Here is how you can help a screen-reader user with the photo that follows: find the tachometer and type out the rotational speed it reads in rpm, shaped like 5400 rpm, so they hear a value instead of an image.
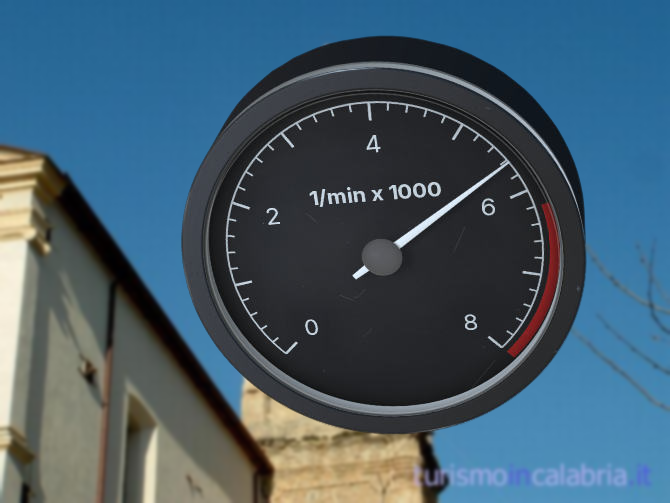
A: 5600 rpm
